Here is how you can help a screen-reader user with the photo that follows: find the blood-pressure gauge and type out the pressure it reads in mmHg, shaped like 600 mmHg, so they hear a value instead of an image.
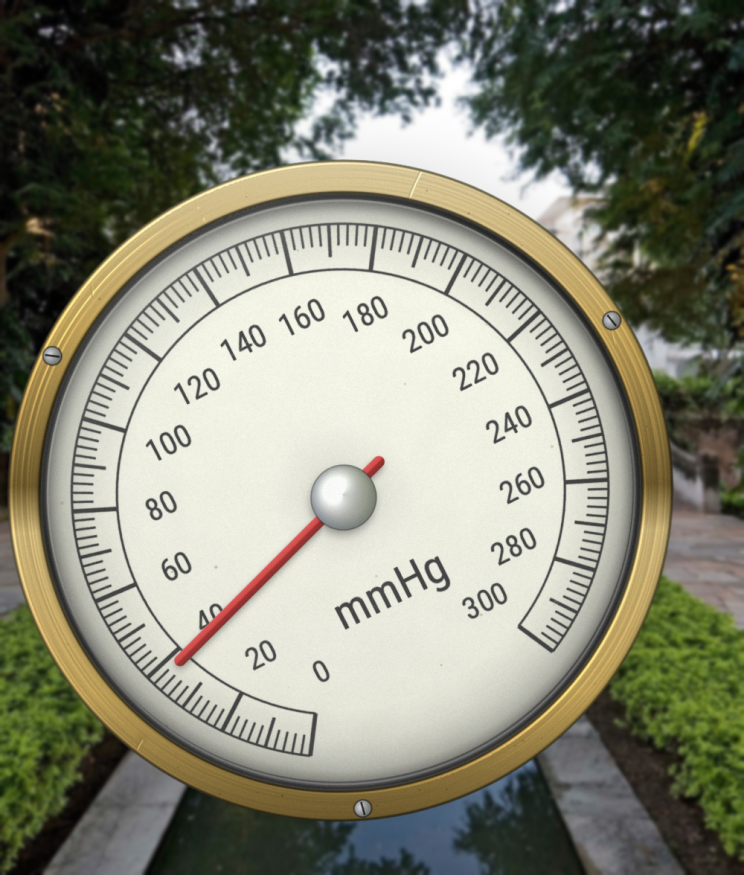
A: 38 mmHg
